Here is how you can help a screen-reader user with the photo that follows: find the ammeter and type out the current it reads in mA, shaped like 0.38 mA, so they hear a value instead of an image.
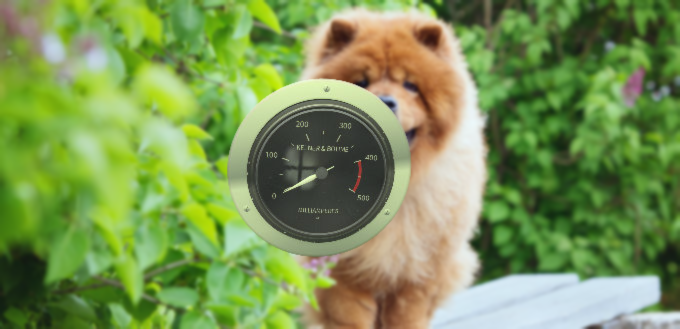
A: 0 mA
